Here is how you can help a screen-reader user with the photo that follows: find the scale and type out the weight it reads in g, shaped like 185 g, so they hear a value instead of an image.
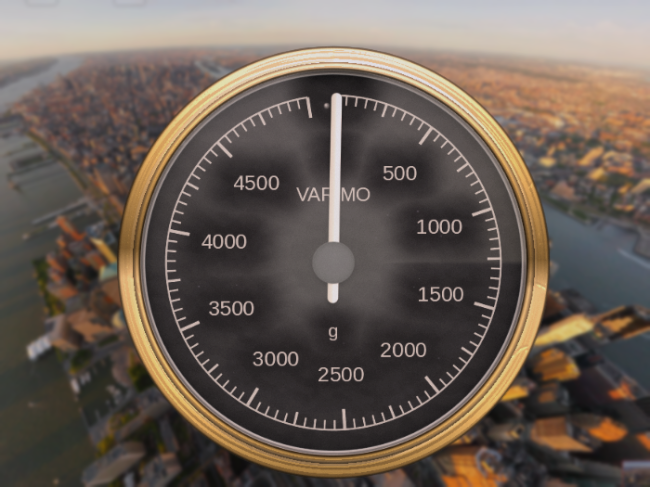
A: 0 g
